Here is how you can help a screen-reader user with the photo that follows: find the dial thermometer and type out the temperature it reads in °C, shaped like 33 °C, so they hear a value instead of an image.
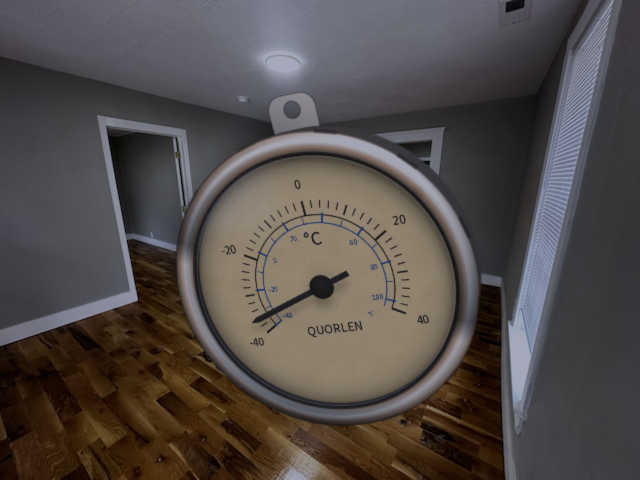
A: -36 °C
